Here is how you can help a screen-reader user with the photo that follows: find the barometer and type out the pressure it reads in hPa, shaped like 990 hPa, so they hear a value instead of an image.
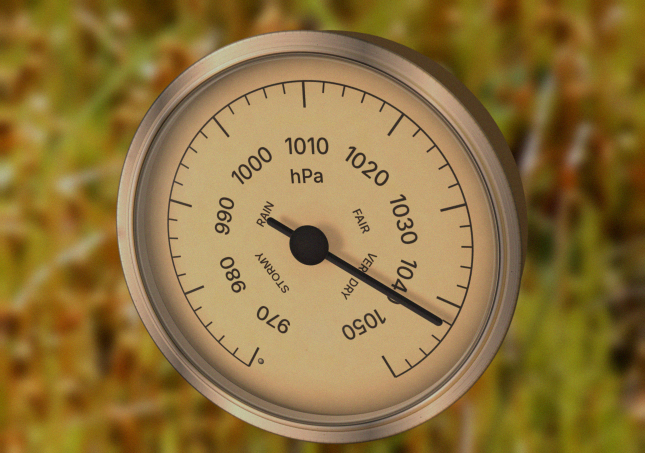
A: 1042 hPa
